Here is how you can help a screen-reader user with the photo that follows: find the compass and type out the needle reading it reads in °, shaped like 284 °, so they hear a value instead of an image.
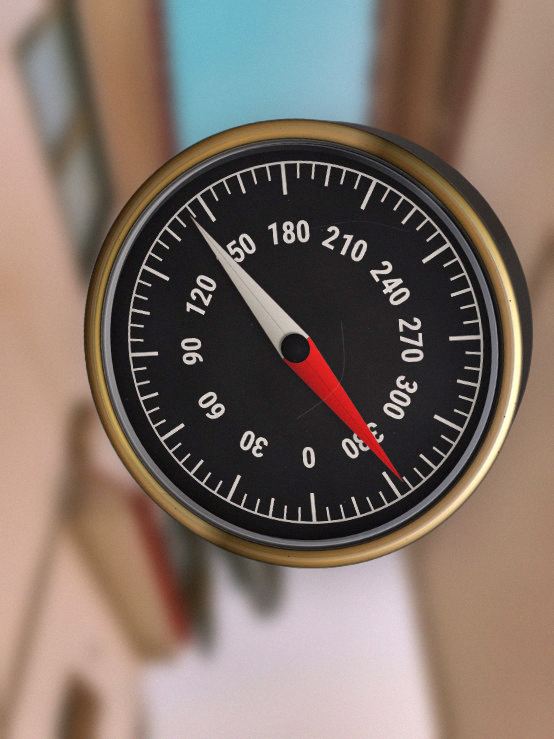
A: 325 °
